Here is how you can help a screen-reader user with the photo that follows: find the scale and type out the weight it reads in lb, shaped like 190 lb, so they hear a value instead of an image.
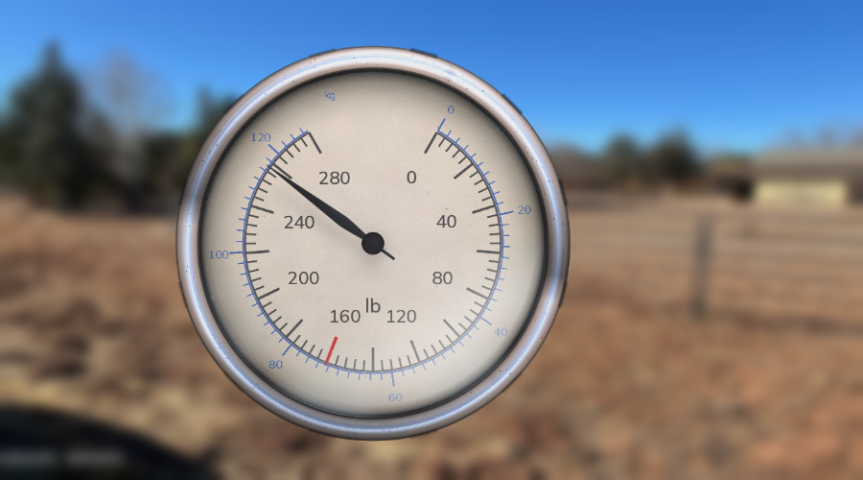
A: 258 lb
